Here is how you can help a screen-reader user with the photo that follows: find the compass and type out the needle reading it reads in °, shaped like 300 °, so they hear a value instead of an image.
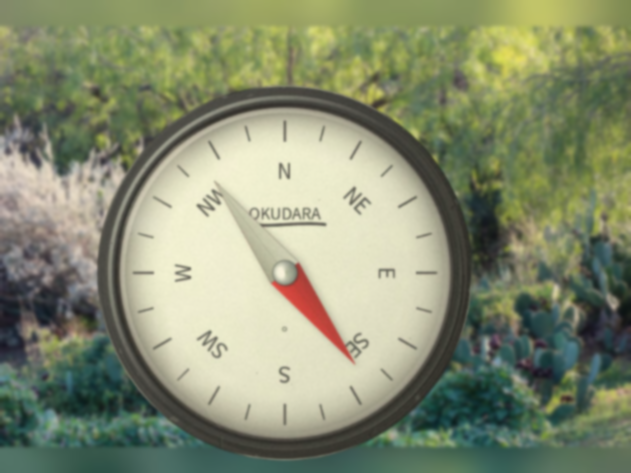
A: 142.5 °
